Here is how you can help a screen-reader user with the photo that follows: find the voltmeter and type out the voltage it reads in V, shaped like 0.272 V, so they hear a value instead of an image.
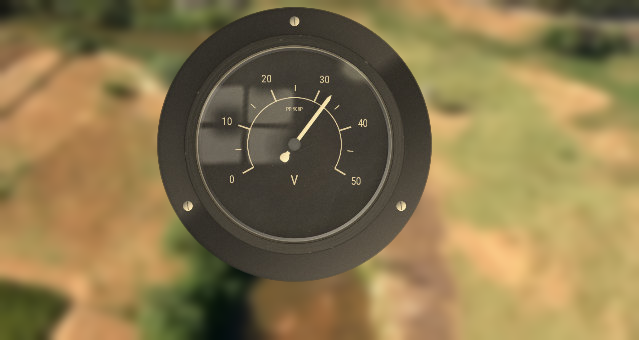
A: 32.5 V
